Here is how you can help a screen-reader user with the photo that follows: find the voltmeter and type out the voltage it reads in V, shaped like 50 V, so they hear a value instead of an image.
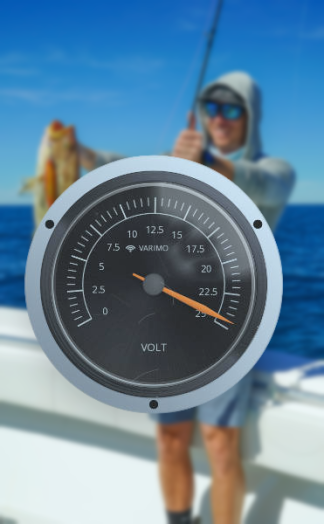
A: 24.5 V
